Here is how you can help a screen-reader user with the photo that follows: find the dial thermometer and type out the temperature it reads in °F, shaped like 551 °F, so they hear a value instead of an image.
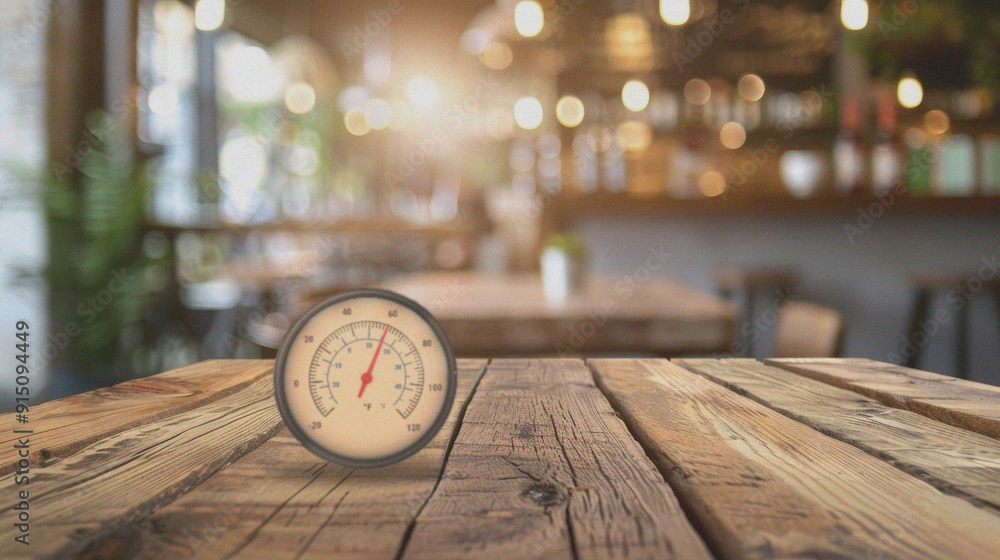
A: 60 °F
